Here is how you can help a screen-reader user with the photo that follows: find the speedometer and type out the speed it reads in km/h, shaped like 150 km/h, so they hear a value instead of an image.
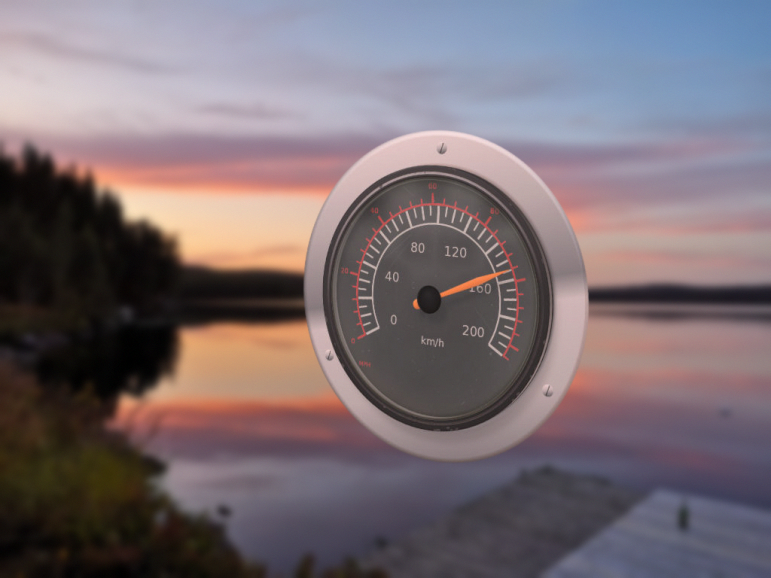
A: 155 km/h
